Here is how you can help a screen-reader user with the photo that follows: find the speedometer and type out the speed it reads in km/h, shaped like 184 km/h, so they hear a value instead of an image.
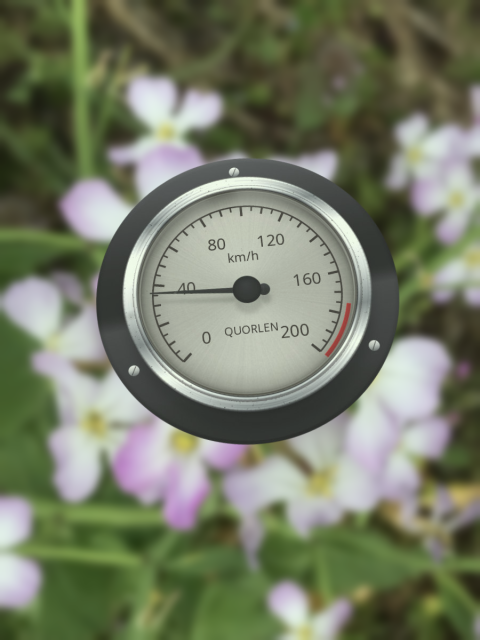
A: 35 km/h
